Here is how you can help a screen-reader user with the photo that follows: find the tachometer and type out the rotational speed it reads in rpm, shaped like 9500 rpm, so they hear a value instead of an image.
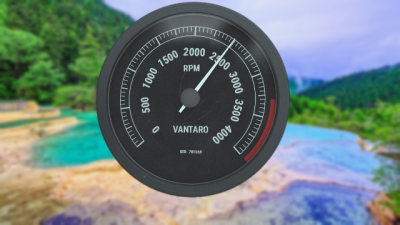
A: 2500 rpm
